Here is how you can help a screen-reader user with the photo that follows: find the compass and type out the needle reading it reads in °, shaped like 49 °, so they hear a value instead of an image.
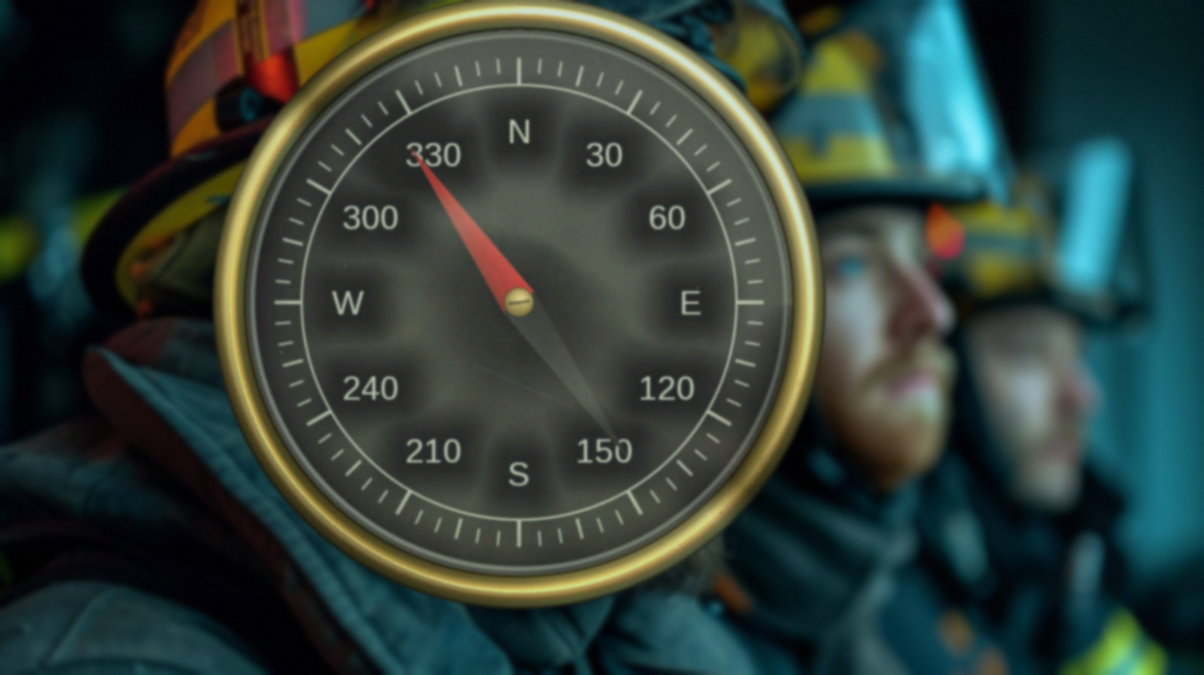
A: 325 °
